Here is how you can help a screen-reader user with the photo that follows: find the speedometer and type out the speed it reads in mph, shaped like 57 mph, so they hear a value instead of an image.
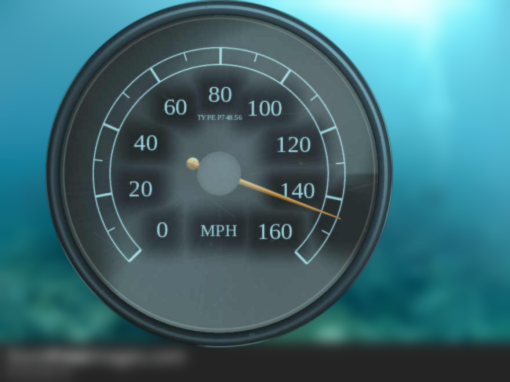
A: 145 mph
